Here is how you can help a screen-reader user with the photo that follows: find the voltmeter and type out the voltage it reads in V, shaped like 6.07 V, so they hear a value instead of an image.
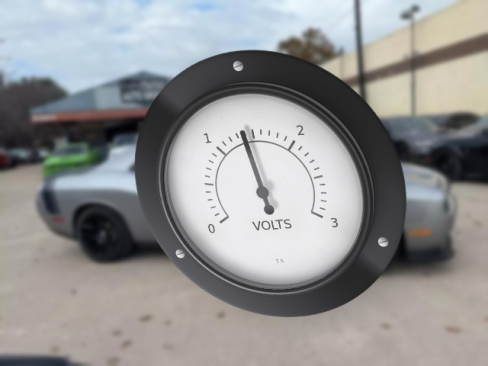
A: 1.4 V
